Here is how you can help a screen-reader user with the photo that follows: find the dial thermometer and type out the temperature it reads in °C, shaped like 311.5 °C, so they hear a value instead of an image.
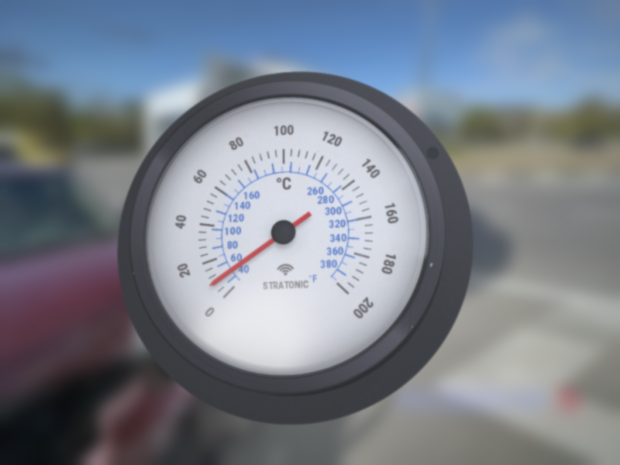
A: 8 °C
